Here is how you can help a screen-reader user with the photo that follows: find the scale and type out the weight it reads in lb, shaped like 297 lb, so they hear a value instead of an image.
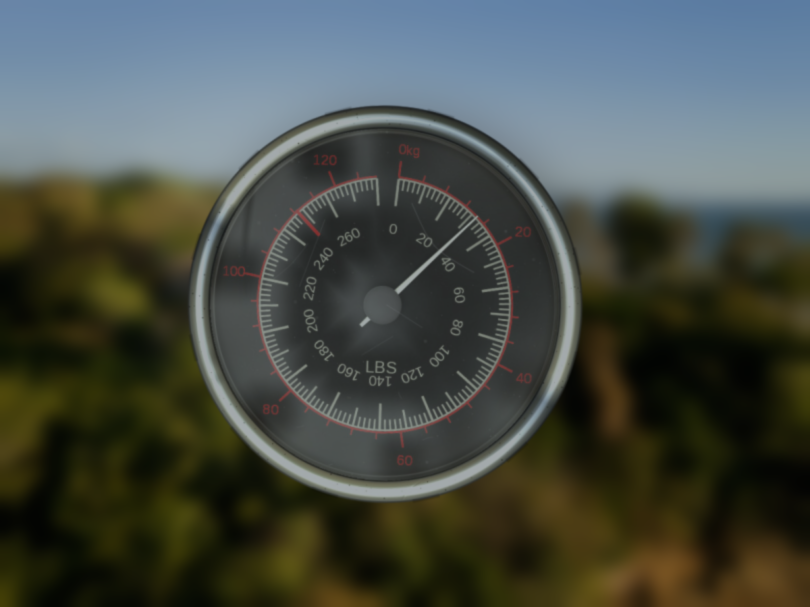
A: 32 lb
